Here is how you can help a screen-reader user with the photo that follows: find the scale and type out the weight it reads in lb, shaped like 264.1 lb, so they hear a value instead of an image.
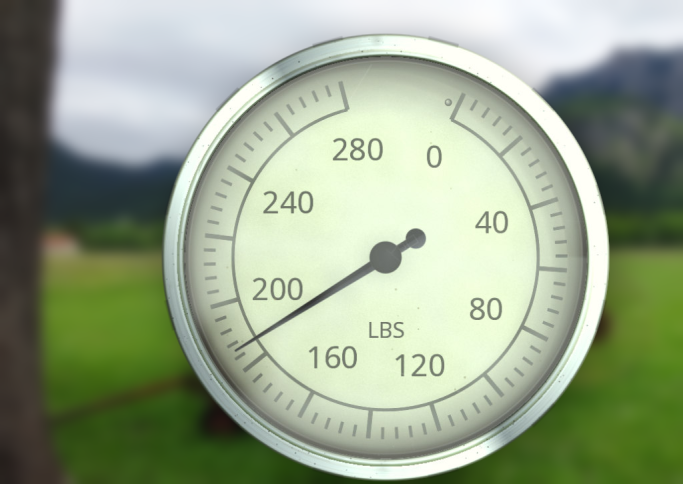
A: 186 lb
